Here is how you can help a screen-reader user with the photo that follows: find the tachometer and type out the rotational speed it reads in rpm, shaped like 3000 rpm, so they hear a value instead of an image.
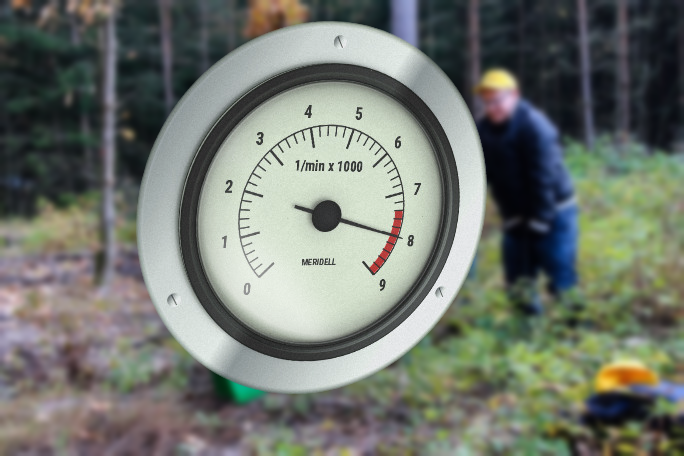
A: 8000 rpm
